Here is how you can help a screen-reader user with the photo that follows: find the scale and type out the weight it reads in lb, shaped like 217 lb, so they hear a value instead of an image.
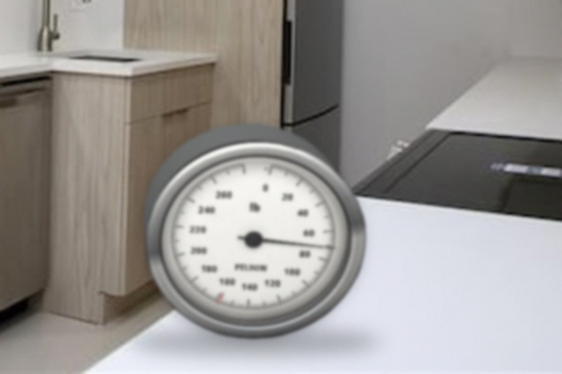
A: 70 lb
